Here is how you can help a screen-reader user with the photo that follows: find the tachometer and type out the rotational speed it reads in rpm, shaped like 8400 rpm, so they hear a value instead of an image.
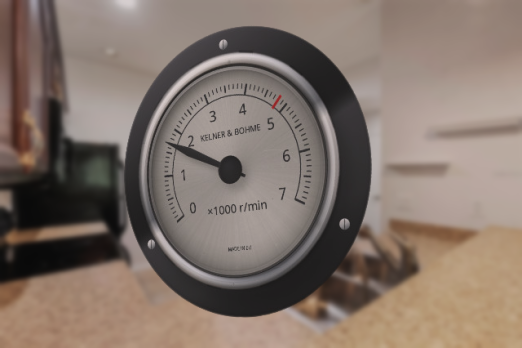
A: 1700 rpm
